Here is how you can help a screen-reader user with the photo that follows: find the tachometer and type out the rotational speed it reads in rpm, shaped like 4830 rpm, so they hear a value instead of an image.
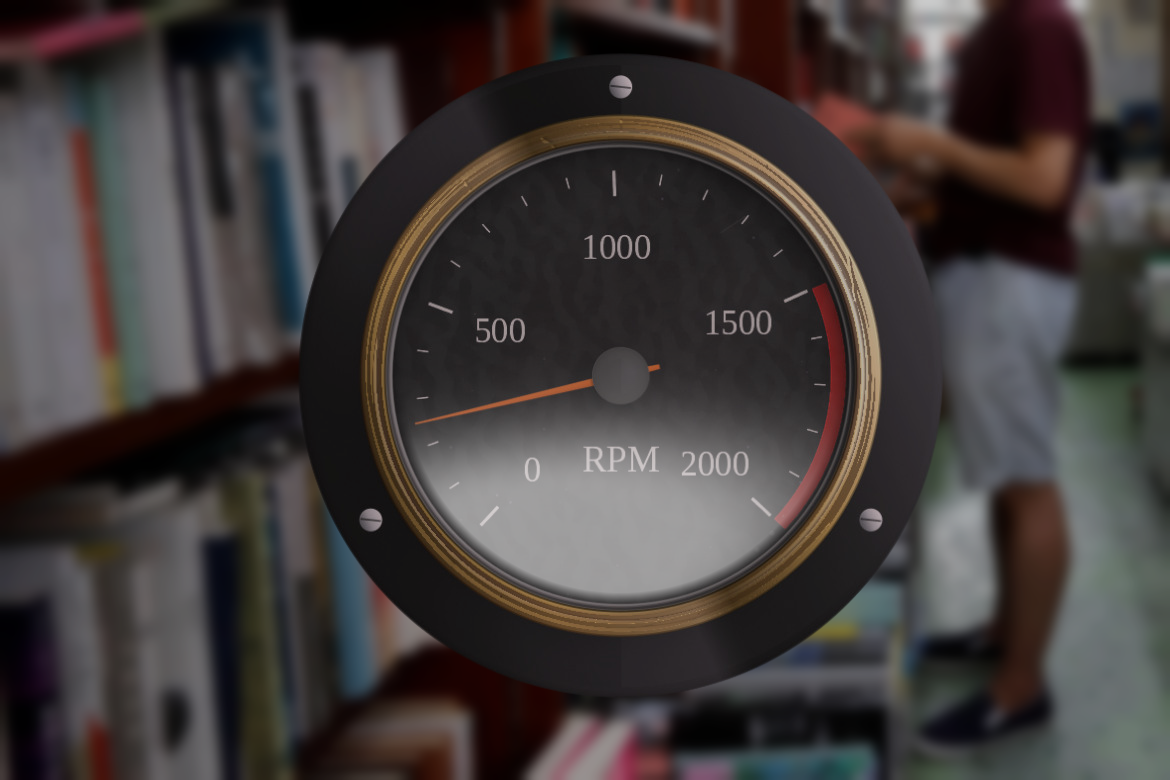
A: 250 rpm
